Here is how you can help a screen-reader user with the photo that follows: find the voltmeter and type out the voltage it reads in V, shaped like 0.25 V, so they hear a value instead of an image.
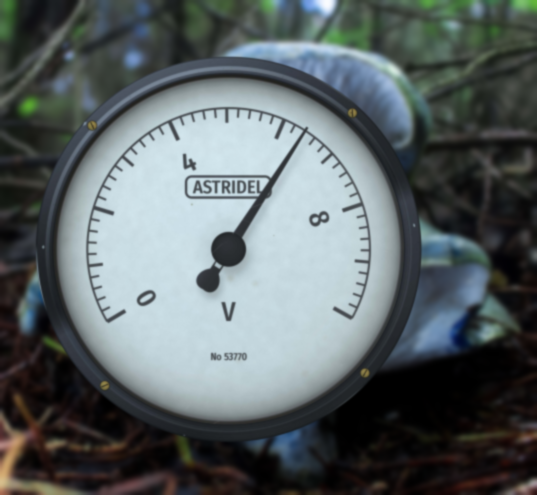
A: 6.4 V
